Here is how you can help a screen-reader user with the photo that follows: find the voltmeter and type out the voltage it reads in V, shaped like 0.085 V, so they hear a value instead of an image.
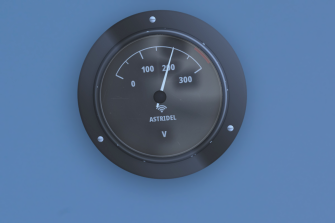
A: 200 V
